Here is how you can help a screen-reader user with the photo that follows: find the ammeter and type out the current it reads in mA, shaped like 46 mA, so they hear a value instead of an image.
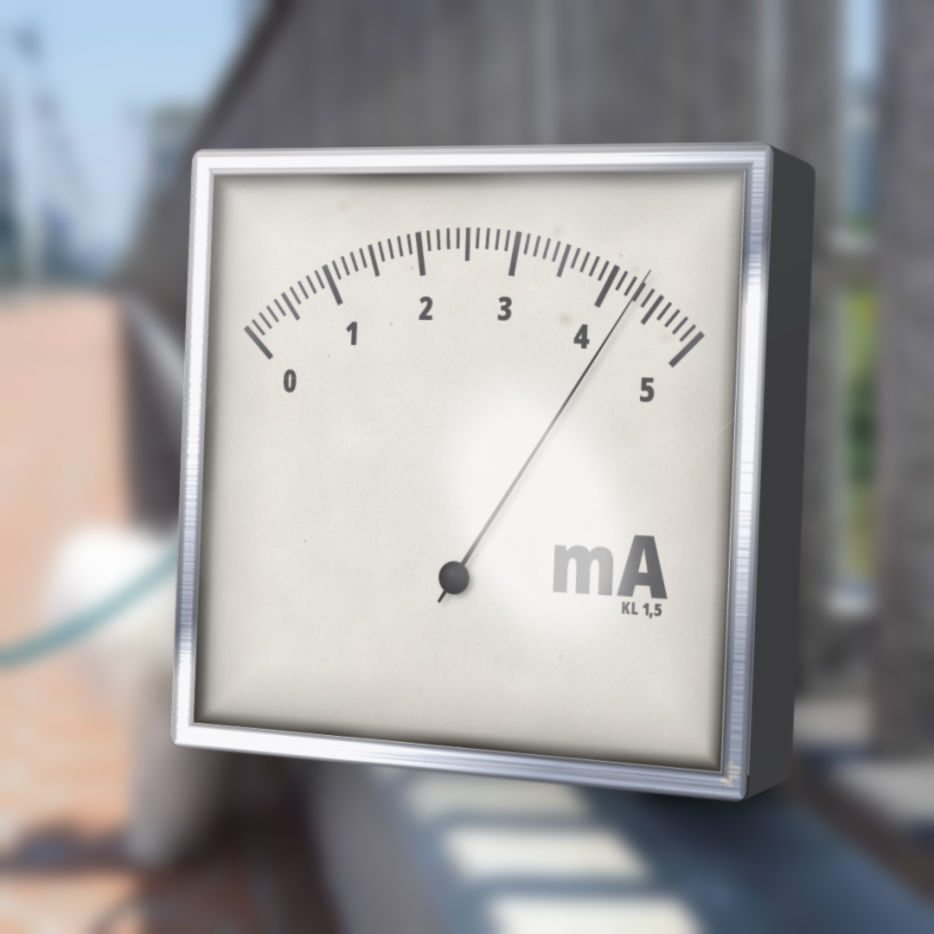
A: 4.3 mA
